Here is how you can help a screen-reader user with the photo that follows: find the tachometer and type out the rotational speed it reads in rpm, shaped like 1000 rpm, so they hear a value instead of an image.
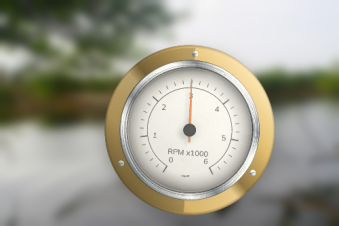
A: 3000 rpm
